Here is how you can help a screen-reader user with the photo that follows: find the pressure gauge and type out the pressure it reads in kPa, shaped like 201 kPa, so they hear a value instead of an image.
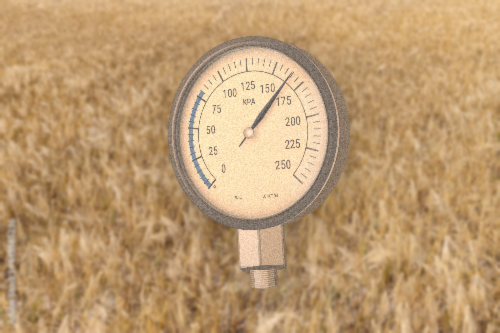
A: 165 kPa
